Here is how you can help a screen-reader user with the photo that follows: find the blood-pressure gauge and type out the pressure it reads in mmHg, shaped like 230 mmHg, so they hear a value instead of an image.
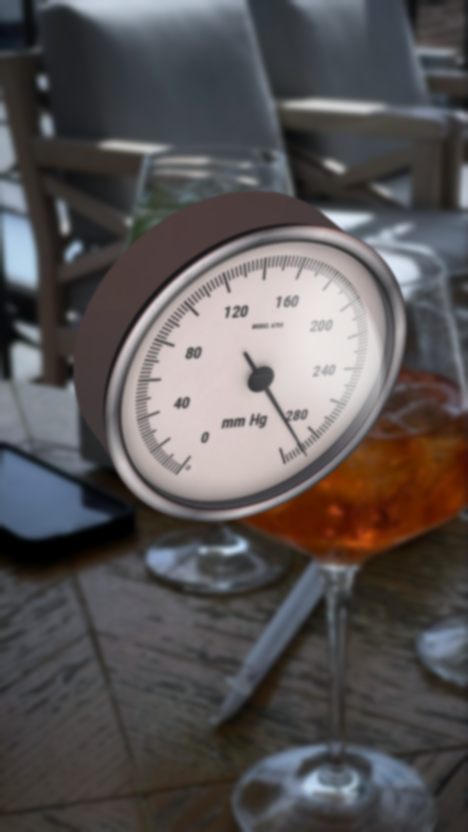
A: 290 mmHg
